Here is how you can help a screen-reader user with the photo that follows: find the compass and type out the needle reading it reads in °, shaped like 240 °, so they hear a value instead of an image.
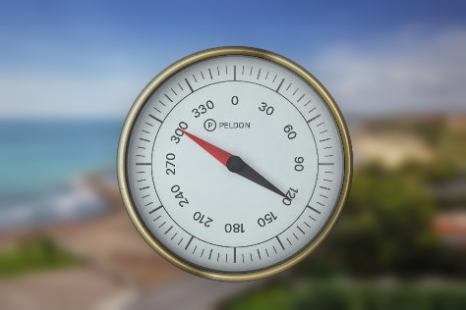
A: 302.5 °
